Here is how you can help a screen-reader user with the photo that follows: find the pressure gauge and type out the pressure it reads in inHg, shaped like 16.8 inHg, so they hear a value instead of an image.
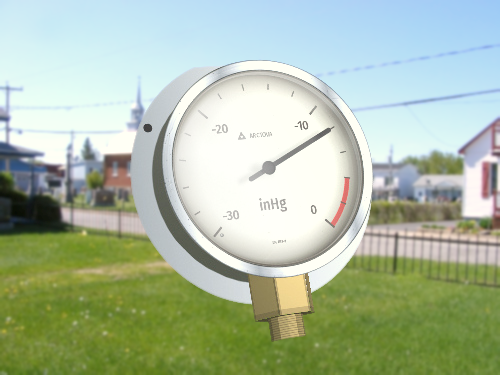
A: -8 inHg
